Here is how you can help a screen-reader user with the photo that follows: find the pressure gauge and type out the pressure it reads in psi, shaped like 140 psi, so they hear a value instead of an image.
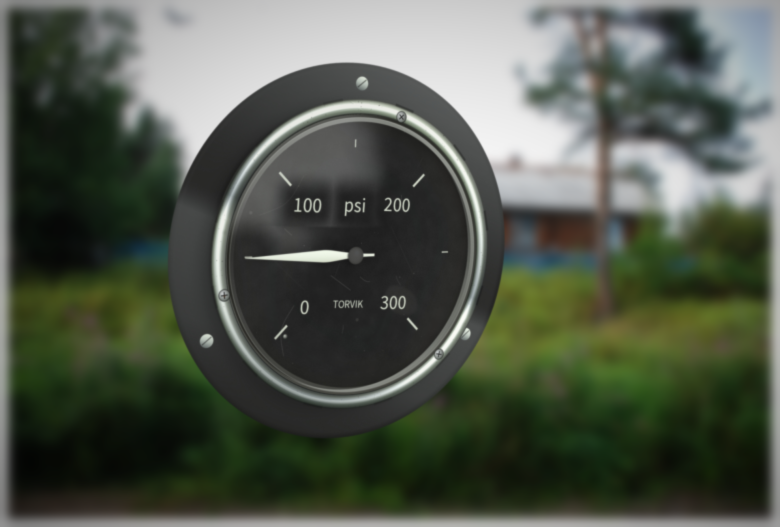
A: 50 psi
